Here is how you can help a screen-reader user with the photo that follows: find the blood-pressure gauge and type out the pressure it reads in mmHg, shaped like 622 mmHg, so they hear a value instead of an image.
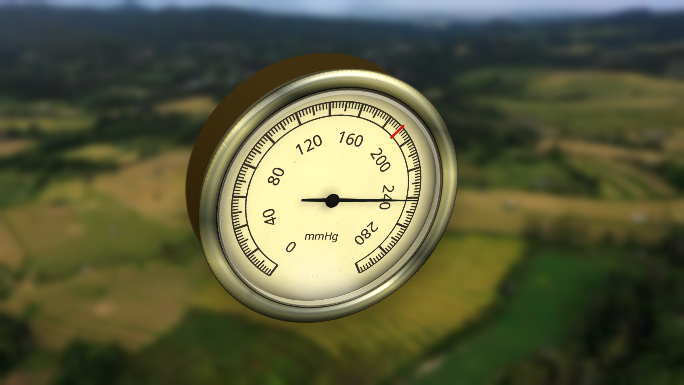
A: 240 mmHg
